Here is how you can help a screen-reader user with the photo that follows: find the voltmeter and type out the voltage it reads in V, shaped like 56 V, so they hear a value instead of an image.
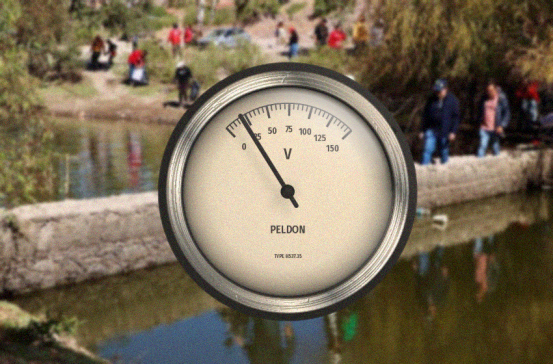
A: 20 V
